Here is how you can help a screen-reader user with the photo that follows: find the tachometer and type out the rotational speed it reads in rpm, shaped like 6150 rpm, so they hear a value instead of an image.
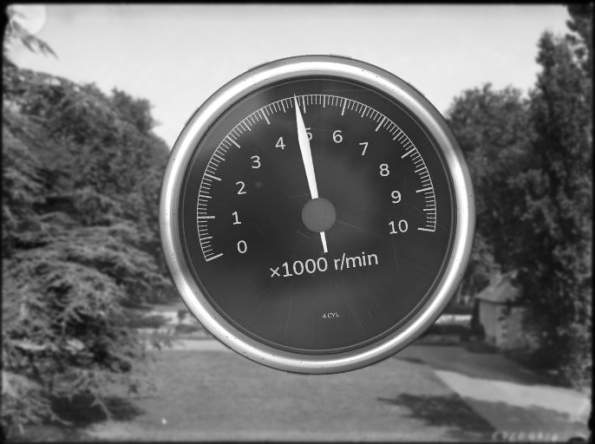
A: 4800 rpm
